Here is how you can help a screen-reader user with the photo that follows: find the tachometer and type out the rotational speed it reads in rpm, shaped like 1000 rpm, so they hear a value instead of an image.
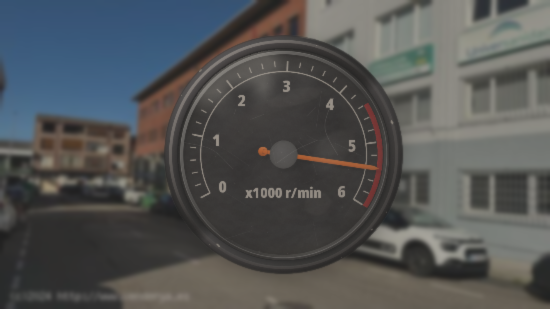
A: 5400 rpm
